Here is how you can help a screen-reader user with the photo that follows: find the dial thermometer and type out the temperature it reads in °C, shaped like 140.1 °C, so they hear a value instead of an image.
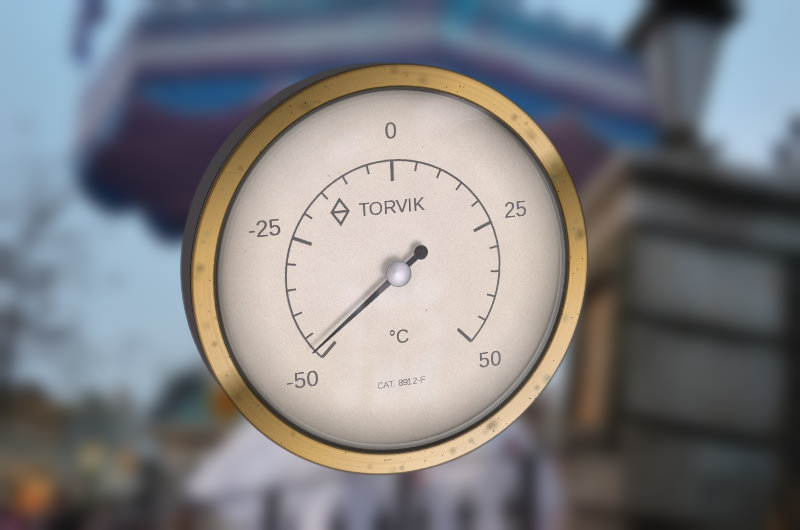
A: -47.5 °C
